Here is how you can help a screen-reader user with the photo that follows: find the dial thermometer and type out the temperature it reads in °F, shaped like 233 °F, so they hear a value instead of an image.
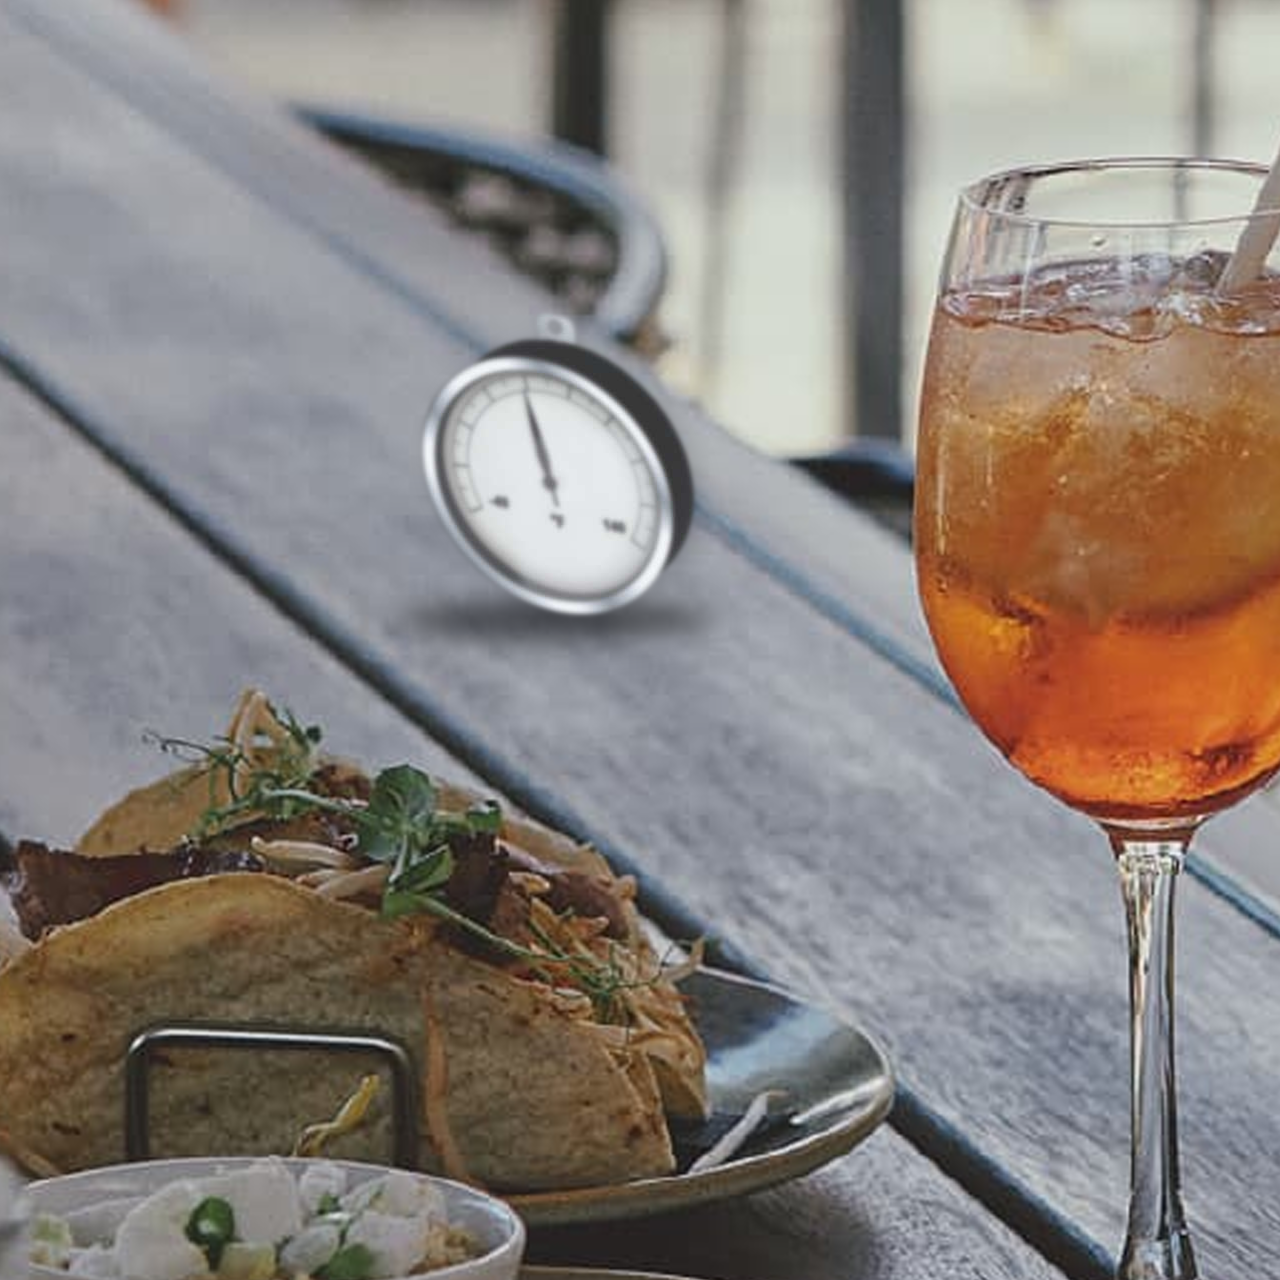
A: 40 °F
